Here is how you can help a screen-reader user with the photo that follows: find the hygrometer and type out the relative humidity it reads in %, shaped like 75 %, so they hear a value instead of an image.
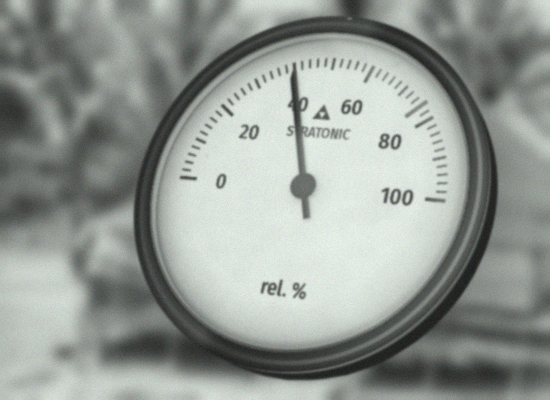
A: 40 %
